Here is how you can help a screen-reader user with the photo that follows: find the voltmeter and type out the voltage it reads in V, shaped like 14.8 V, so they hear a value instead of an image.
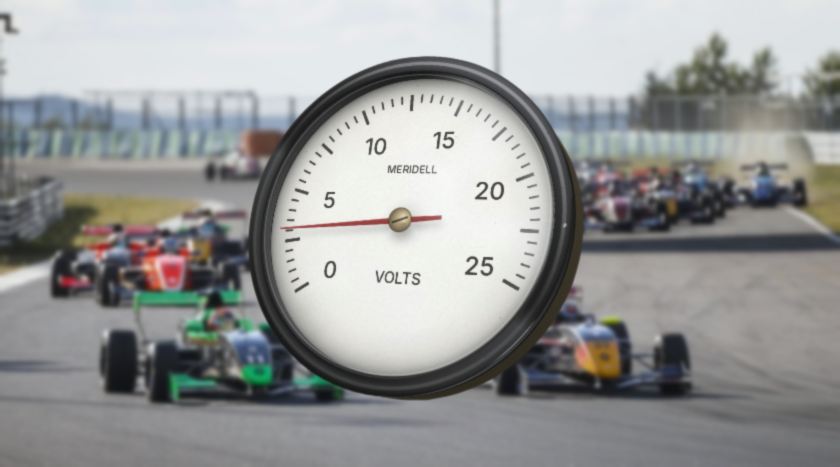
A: 3 V
